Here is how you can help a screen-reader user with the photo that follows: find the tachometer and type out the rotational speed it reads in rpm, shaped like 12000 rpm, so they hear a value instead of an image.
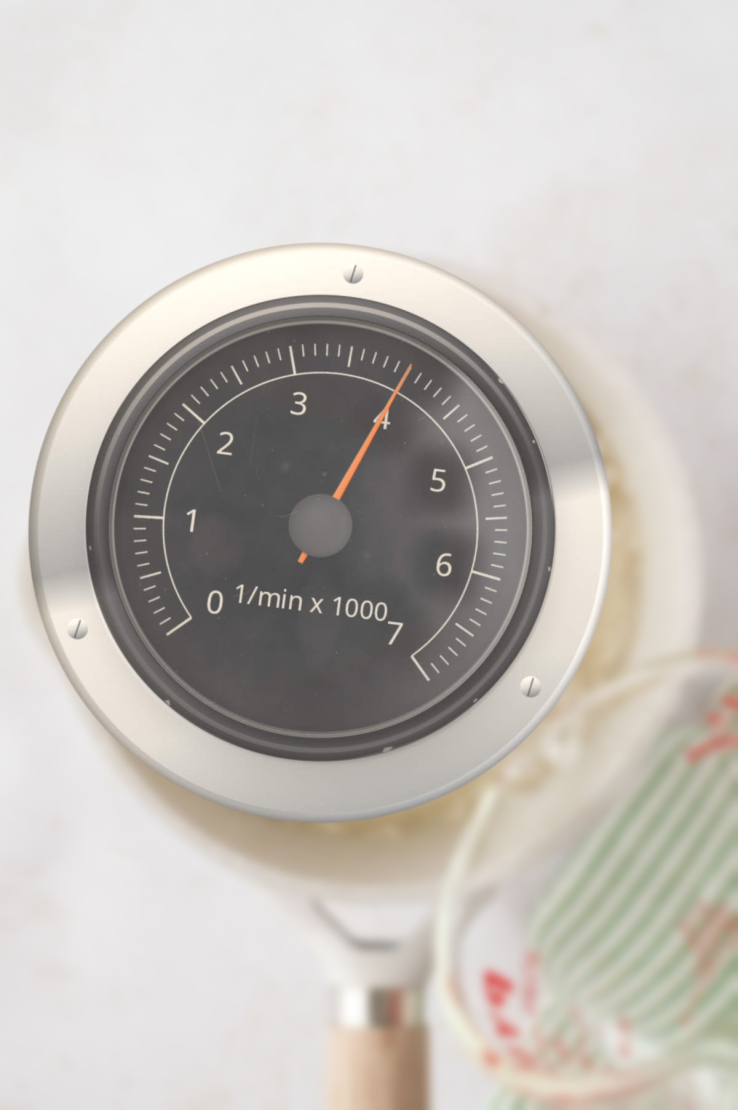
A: 4000 rpm
